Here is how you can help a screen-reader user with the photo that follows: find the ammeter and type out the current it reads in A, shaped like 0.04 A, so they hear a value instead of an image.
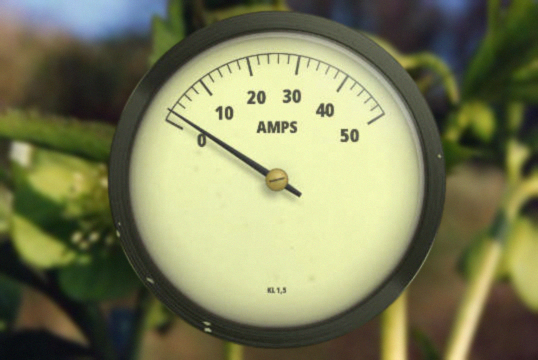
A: 2 A
